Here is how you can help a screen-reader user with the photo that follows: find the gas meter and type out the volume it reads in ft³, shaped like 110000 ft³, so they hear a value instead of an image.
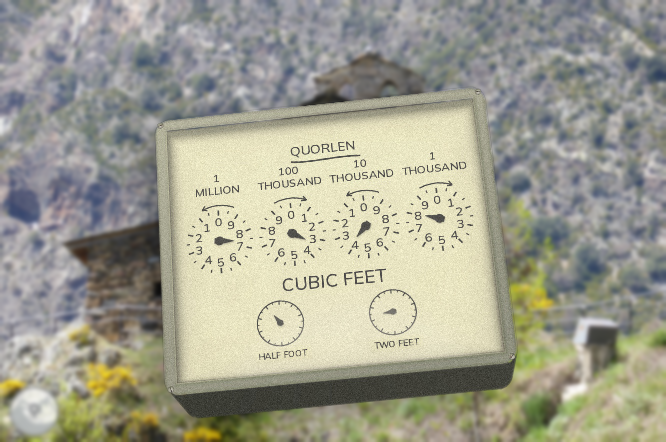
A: 733800 ft³
